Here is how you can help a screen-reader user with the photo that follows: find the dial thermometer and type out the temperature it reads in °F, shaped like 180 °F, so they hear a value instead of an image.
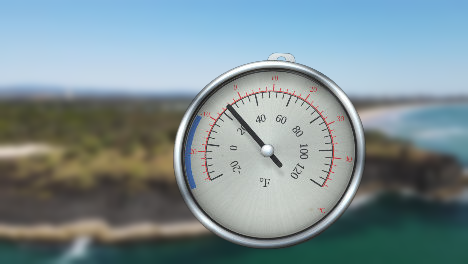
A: 24 °F
